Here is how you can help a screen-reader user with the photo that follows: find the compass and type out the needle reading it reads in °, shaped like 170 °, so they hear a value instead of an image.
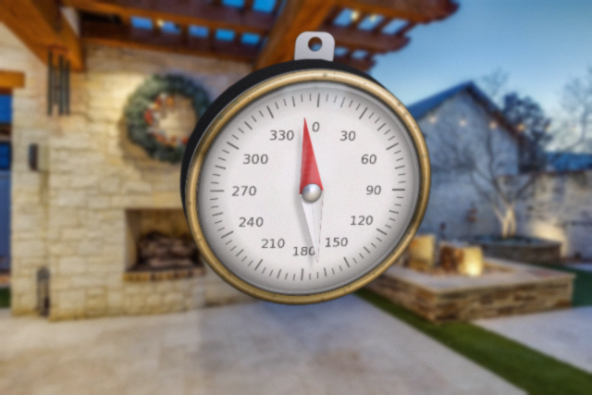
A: 350 °
